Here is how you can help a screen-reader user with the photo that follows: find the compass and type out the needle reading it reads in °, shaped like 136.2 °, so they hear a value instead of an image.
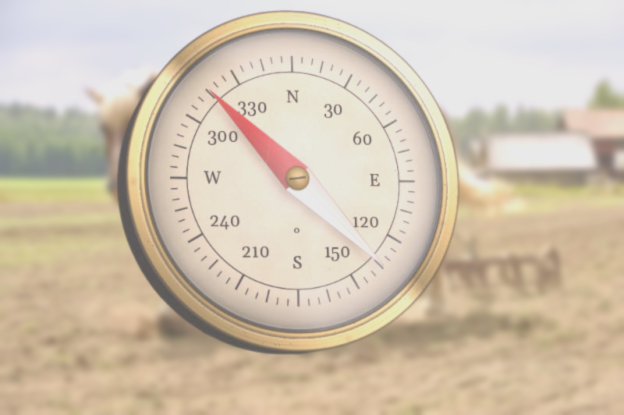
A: 315 °
